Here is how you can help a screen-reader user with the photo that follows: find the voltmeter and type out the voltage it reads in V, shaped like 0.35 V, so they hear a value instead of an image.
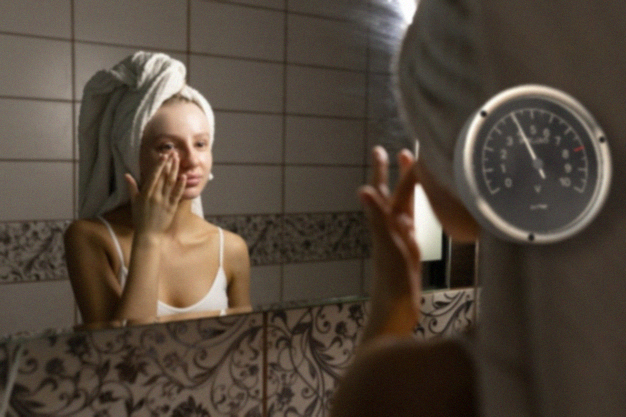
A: 4 V
